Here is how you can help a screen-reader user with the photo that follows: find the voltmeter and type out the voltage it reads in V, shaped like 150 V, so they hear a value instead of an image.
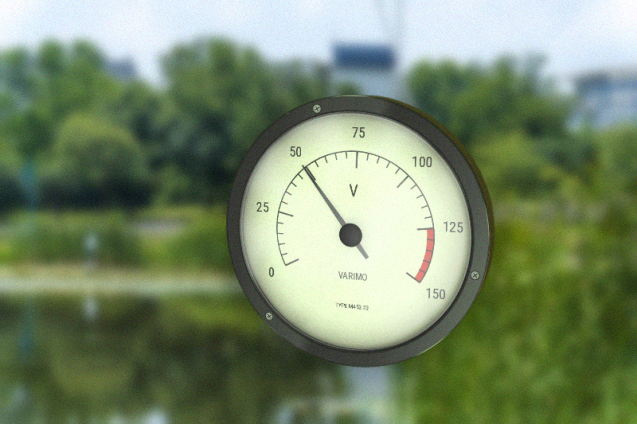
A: 50 V
